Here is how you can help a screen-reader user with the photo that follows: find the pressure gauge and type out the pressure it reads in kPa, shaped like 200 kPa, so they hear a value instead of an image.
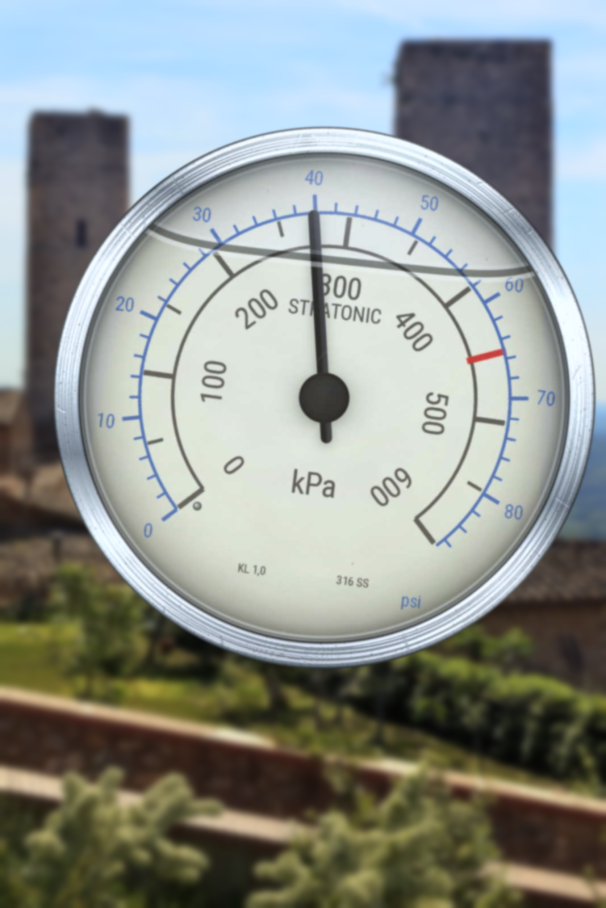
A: 275 kPa
